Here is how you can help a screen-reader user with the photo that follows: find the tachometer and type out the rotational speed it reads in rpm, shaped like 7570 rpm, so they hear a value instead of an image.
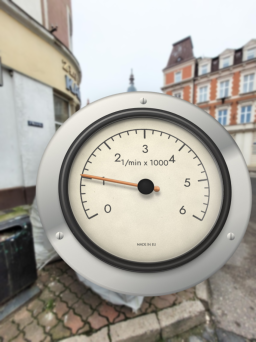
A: 1000 rpm
